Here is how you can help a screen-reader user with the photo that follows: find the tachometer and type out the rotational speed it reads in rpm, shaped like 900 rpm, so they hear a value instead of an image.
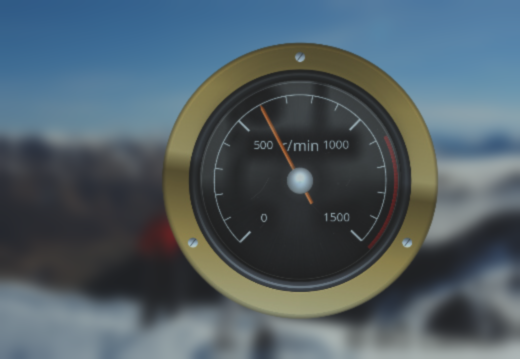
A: 600 rpm
